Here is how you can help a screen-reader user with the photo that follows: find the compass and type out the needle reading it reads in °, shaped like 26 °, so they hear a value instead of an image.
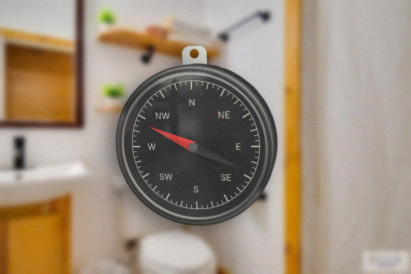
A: 295 °
